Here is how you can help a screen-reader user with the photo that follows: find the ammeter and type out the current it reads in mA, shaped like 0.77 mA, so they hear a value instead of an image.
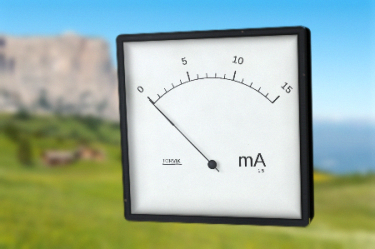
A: 0 mA
